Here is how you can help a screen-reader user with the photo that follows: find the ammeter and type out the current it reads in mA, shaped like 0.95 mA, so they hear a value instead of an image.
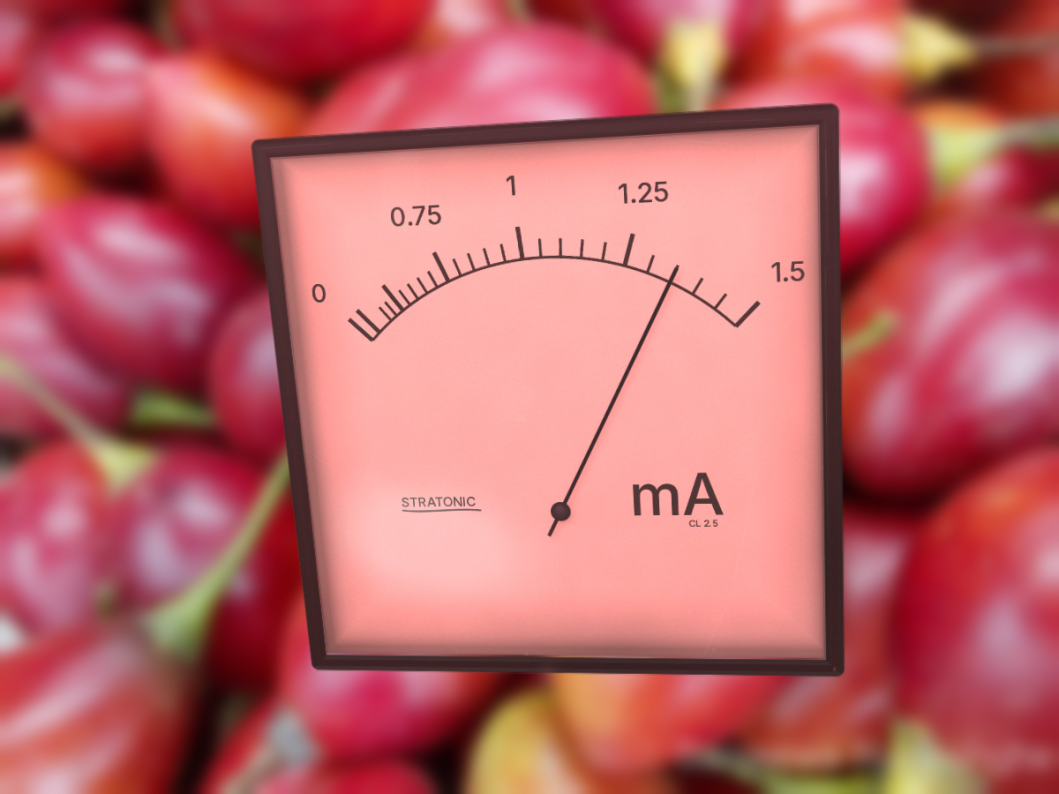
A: 1.35 mA
